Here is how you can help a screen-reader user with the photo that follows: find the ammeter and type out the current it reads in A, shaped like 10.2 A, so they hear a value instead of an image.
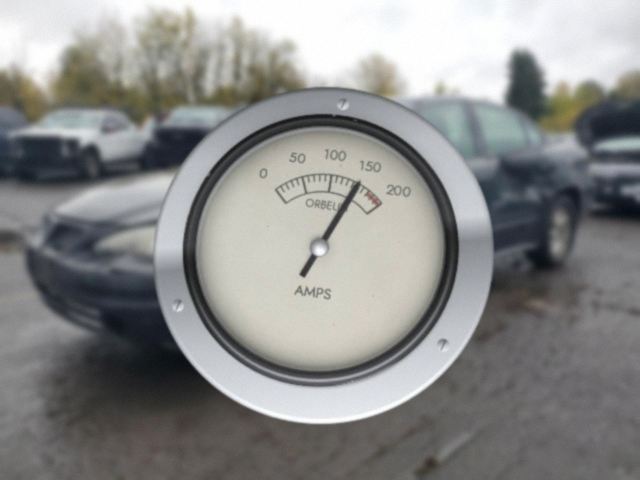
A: 150 A
